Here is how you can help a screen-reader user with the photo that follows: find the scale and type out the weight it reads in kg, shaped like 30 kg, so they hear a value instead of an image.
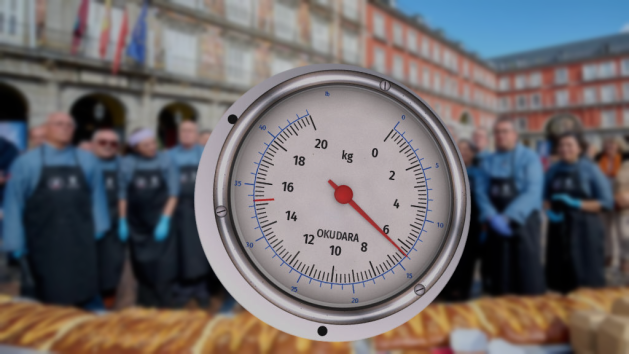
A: 6.4 kg
